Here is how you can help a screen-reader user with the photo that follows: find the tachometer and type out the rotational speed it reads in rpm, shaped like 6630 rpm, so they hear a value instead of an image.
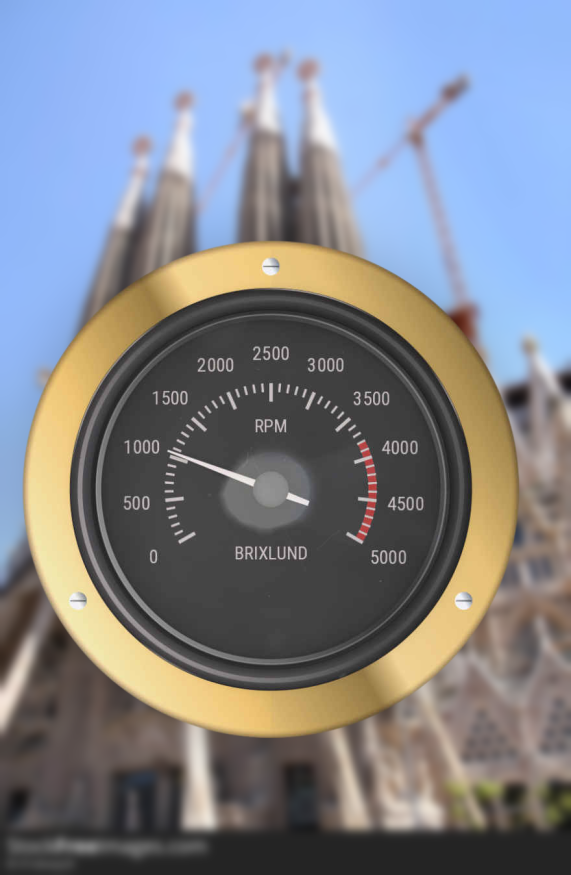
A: 1050 rpm
